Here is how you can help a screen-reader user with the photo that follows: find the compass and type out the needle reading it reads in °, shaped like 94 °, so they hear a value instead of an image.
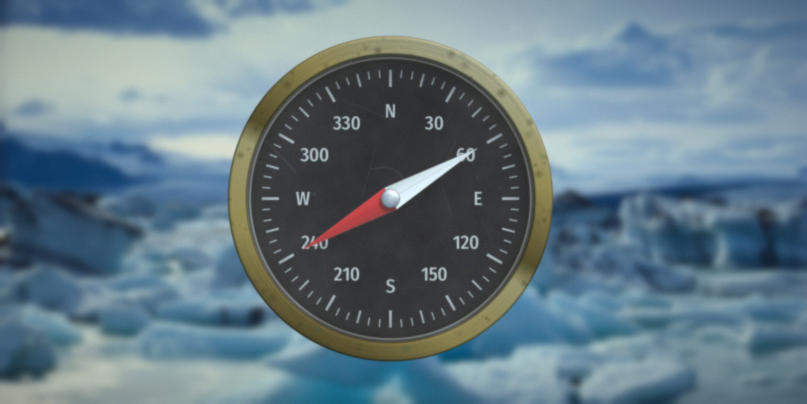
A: 240 °
